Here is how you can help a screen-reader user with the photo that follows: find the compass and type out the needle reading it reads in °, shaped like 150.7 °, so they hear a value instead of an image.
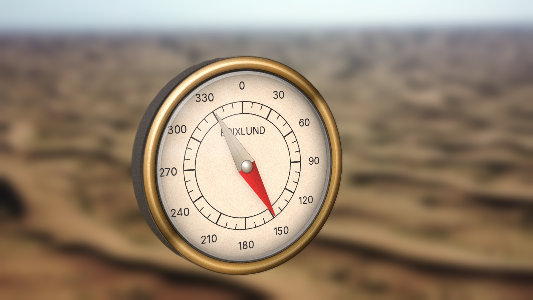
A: 150 °
